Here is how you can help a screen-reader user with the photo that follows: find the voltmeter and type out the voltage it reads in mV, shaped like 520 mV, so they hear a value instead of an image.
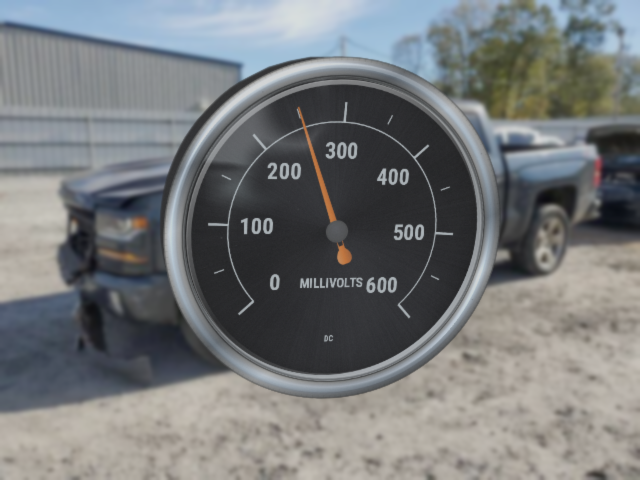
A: 250 mV
